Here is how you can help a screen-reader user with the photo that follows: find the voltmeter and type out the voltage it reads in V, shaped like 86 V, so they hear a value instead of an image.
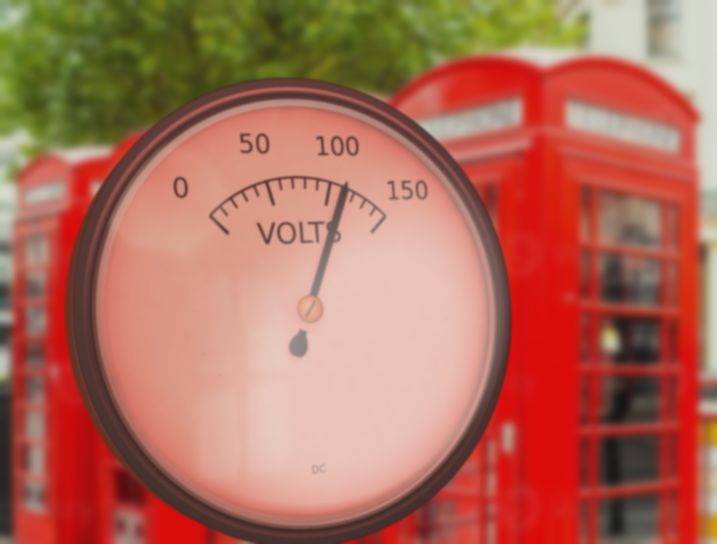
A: 110 V
